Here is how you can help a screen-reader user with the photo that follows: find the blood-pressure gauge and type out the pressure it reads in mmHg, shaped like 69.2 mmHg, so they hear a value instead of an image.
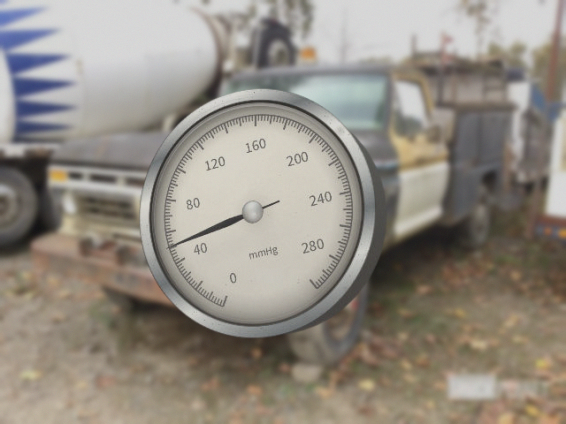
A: 50 mmHg
